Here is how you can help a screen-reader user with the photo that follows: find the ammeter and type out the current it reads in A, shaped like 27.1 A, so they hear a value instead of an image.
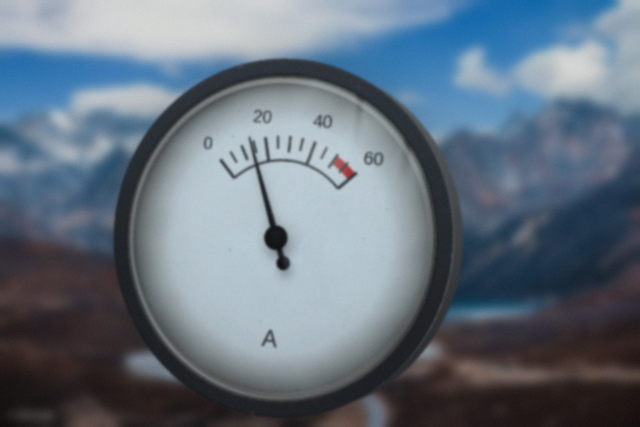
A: 15 A
